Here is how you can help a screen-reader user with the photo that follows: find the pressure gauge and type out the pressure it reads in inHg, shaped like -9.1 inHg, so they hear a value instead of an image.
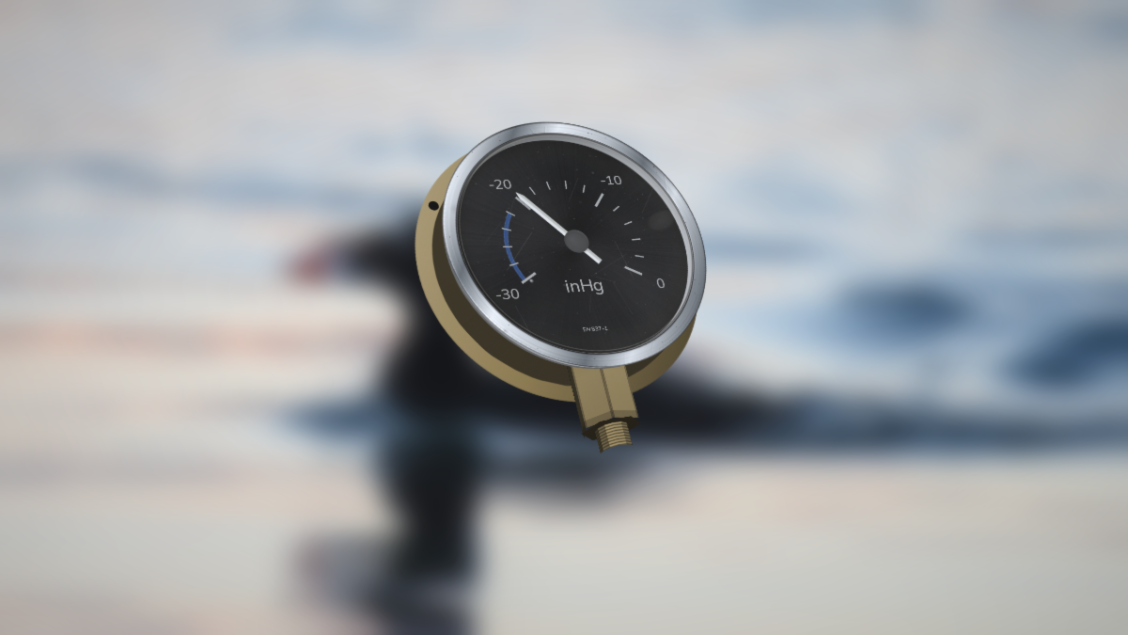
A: -20 inHg
